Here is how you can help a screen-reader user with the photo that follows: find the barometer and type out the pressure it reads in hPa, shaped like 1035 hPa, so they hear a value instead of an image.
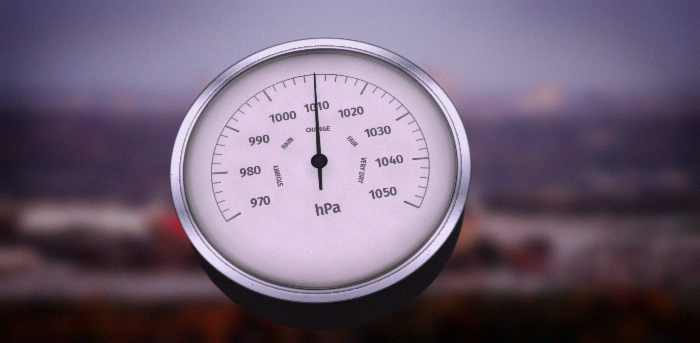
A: 1010 hPa
